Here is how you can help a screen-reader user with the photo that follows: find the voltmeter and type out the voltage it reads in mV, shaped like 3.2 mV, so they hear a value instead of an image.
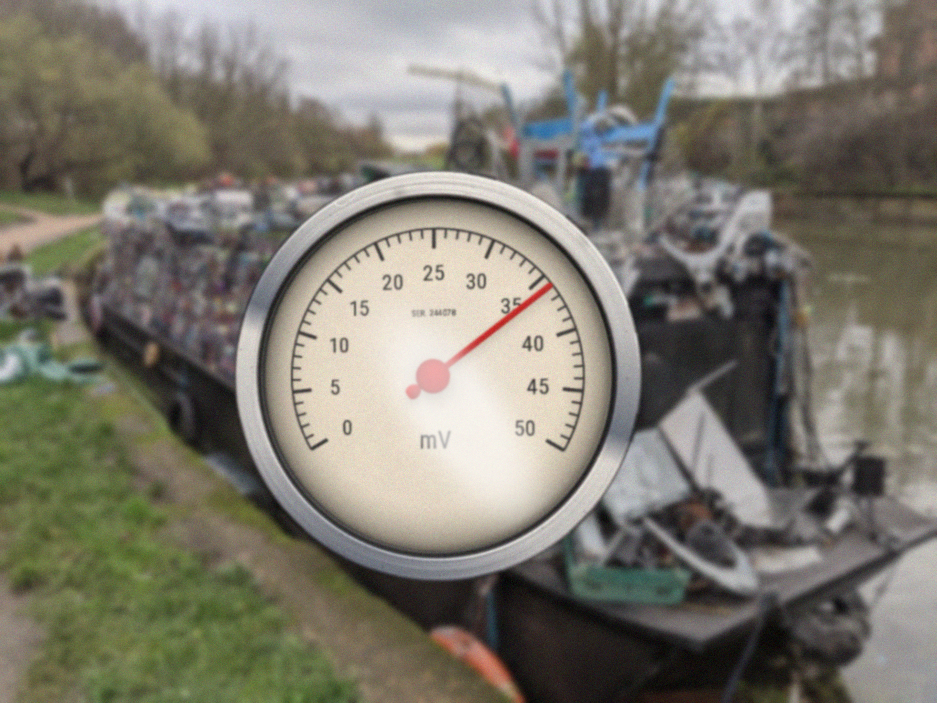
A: 36 mV
